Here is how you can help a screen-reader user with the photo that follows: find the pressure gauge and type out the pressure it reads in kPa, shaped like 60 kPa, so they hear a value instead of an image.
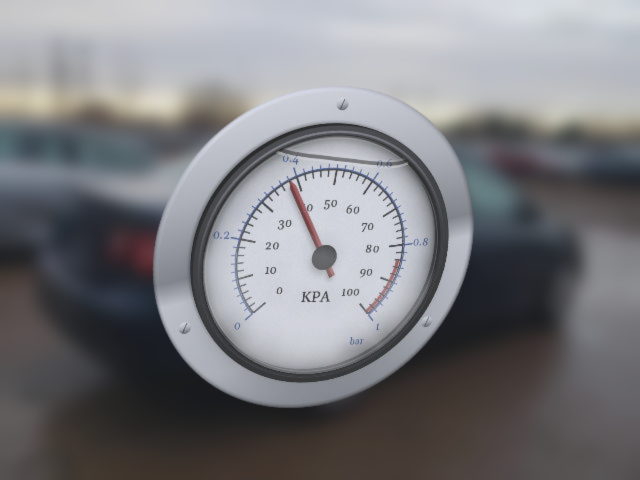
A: 38 kPa
